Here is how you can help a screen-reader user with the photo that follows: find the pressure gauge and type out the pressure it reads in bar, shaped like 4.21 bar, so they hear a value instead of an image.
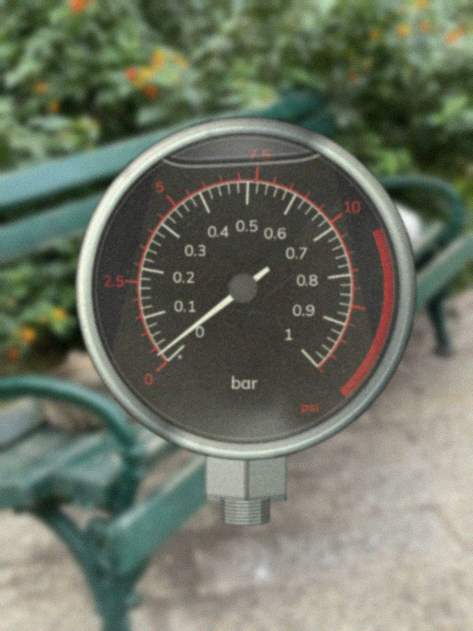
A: 0.02 bar
